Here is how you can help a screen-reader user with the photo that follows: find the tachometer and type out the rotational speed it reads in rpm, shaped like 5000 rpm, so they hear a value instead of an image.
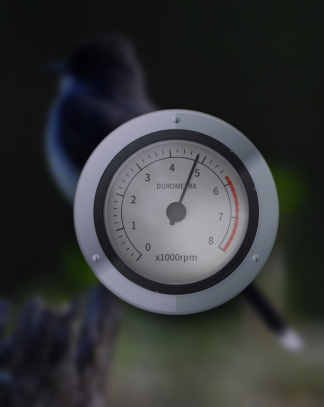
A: 4800 rpm
